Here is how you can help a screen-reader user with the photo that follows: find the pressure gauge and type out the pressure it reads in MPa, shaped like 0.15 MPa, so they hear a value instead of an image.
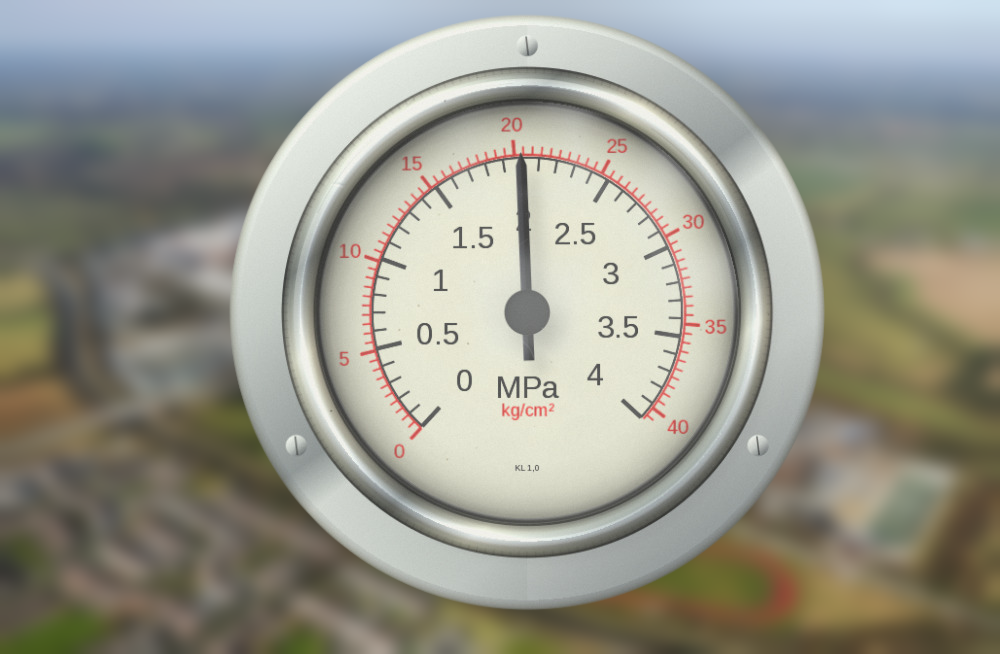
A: 2 MPa
